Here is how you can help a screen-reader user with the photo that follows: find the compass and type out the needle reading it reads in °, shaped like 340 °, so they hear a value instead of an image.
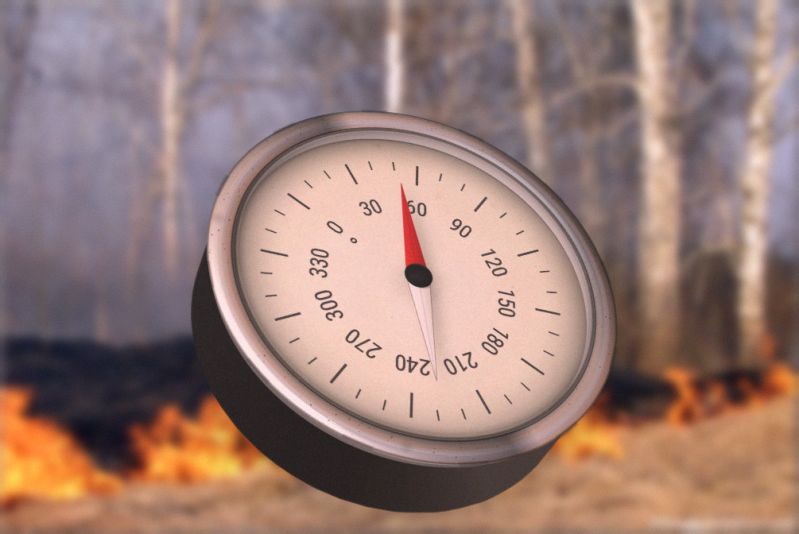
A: 50 °
